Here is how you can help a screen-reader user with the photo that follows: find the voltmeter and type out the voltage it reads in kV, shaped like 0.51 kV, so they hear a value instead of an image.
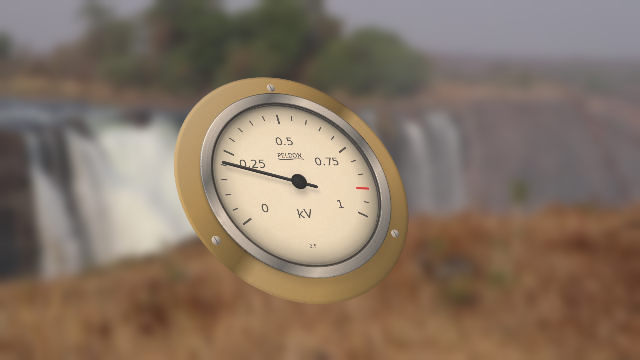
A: 0.2 kV
